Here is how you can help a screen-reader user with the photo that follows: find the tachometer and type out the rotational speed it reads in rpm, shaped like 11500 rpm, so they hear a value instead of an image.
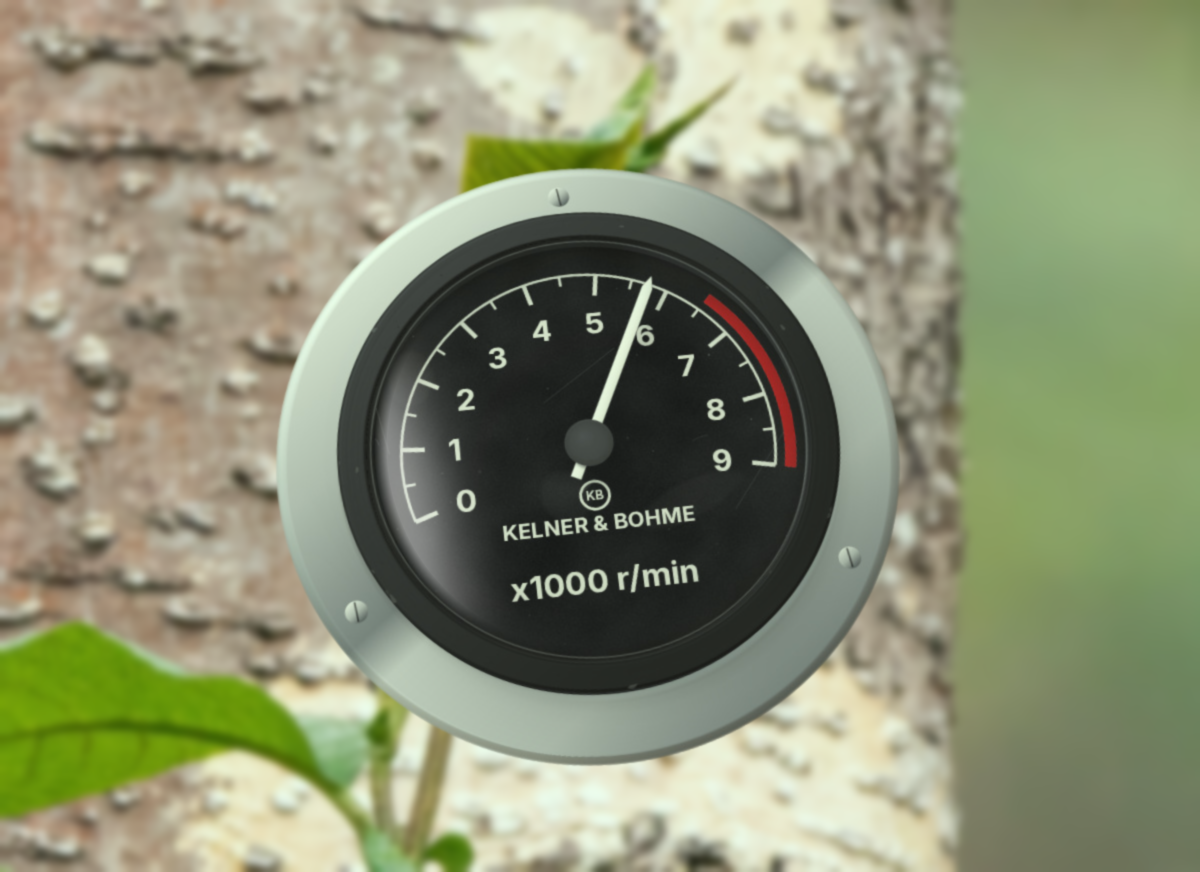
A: 5750 rpm
